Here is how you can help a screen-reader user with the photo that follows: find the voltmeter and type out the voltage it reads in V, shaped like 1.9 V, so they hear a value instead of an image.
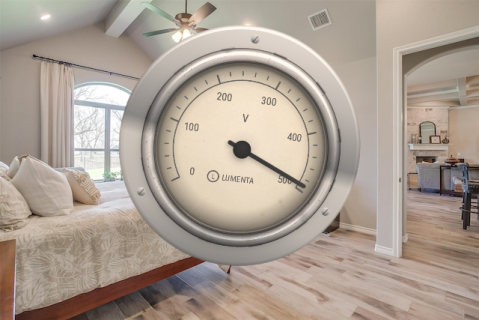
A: 490 V
